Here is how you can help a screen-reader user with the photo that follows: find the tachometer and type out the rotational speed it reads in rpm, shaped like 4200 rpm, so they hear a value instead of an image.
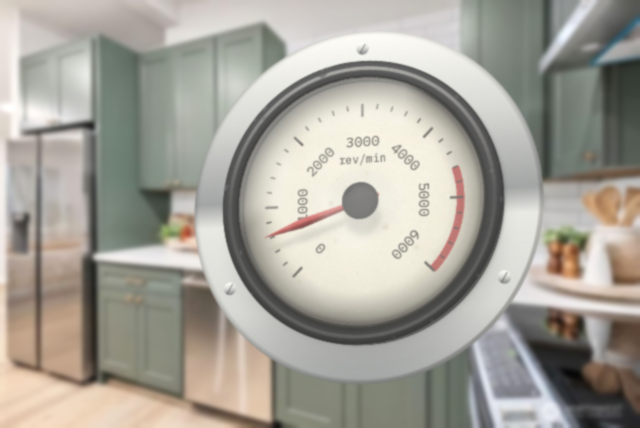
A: 600 rpm
